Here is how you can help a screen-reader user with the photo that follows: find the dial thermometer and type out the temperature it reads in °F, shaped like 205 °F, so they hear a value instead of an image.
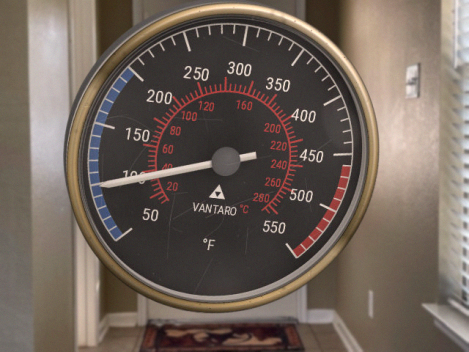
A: 100 °F
